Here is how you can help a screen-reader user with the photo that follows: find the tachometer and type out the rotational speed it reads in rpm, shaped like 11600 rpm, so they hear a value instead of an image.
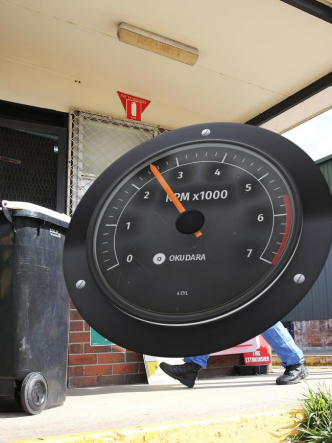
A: 2500 rpm
